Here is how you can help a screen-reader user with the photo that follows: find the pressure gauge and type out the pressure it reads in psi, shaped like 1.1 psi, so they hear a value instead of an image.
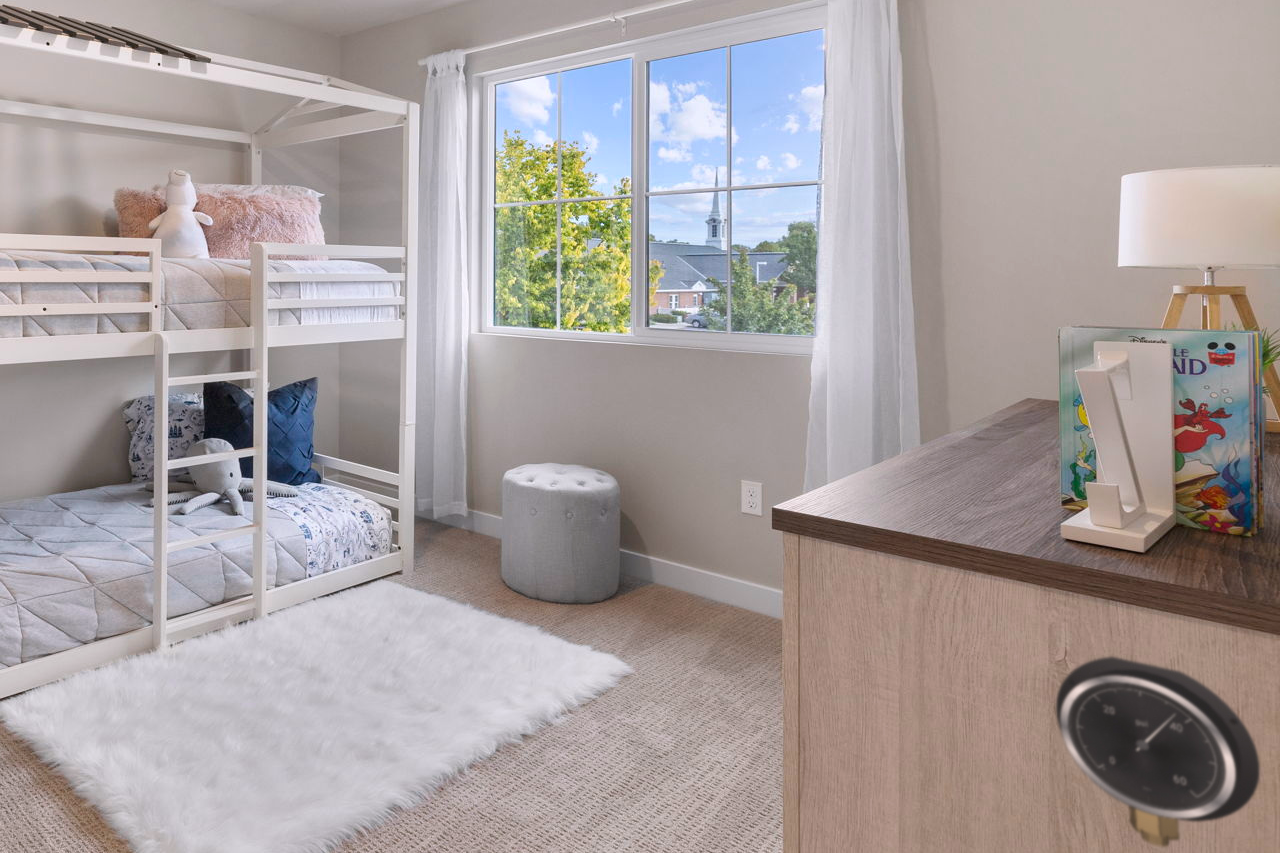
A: 37.5 psi
